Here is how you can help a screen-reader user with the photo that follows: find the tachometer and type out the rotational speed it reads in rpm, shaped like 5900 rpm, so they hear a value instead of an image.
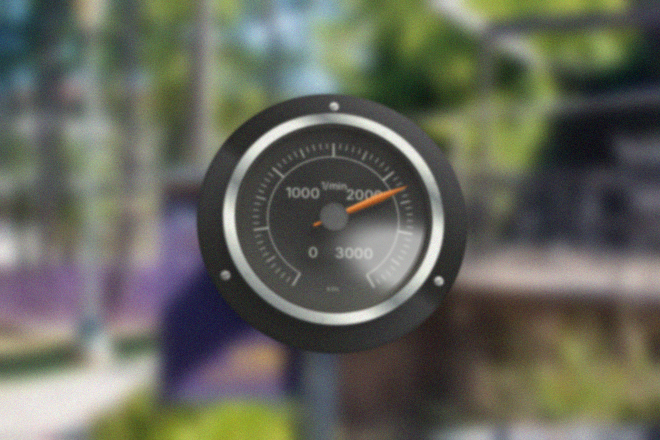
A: 2150 rpm
